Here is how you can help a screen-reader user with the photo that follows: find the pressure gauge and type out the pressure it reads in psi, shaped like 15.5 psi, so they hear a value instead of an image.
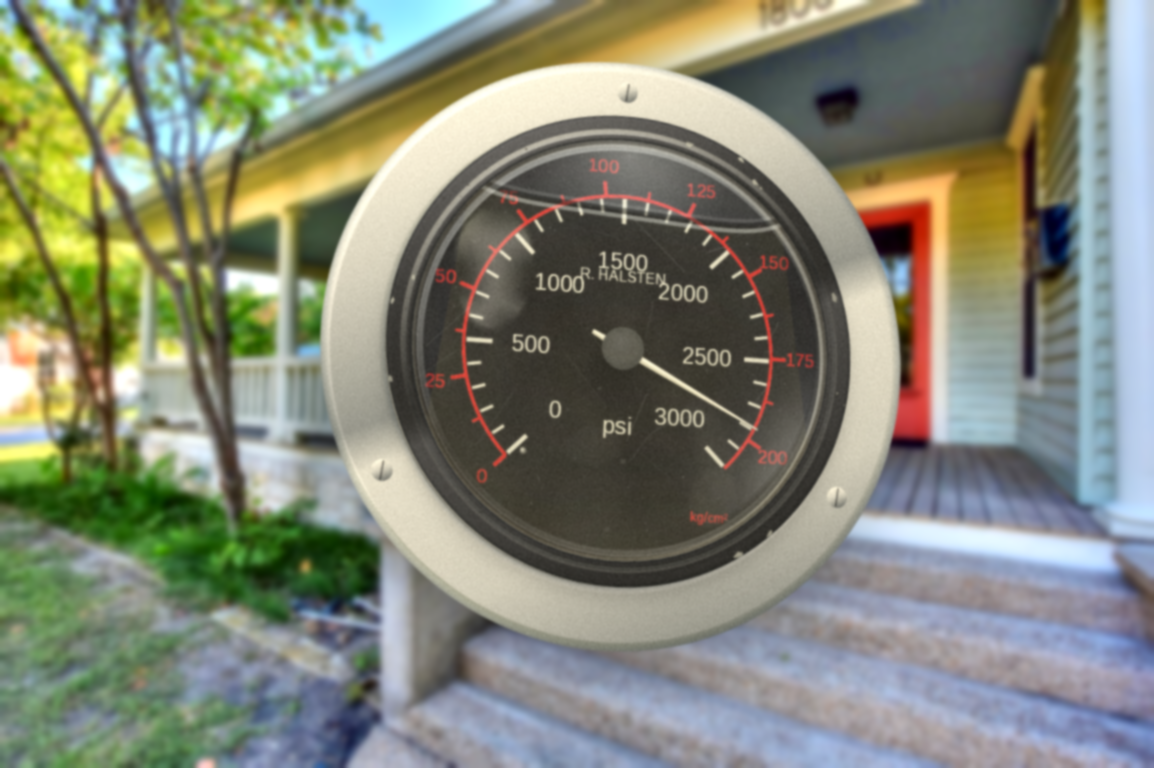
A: 2800 psi
